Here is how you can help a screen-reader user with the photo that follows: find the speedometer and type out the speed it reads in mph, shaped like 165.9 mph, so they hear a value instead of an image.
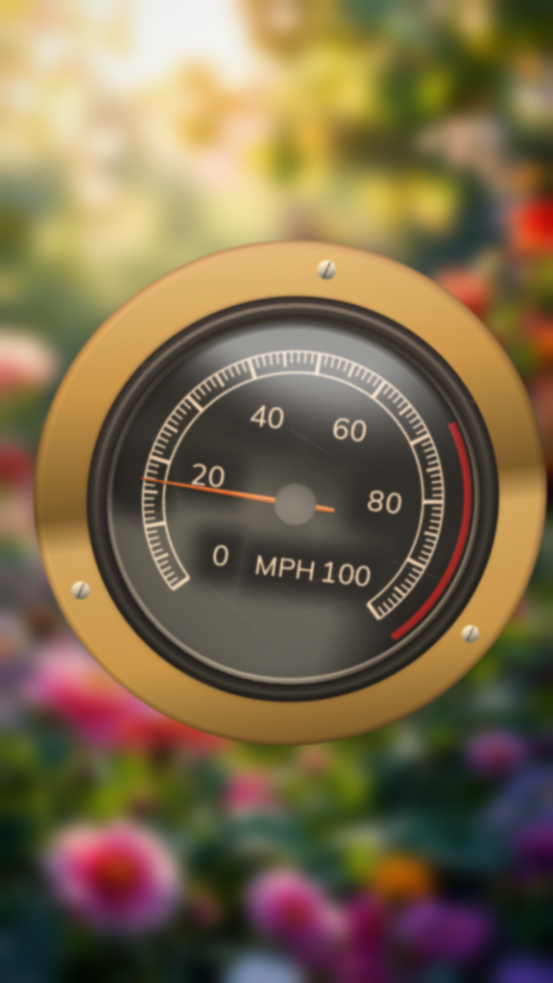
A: 17 mph
